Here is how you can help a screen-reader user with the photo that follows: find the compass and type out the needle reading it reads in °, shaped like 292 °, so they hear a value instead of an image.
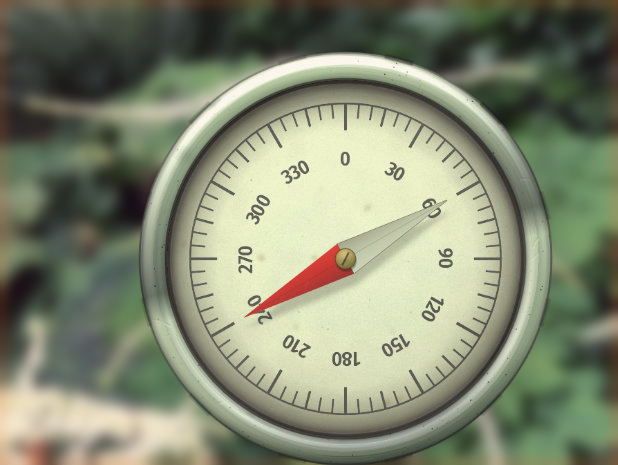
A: 240 °
